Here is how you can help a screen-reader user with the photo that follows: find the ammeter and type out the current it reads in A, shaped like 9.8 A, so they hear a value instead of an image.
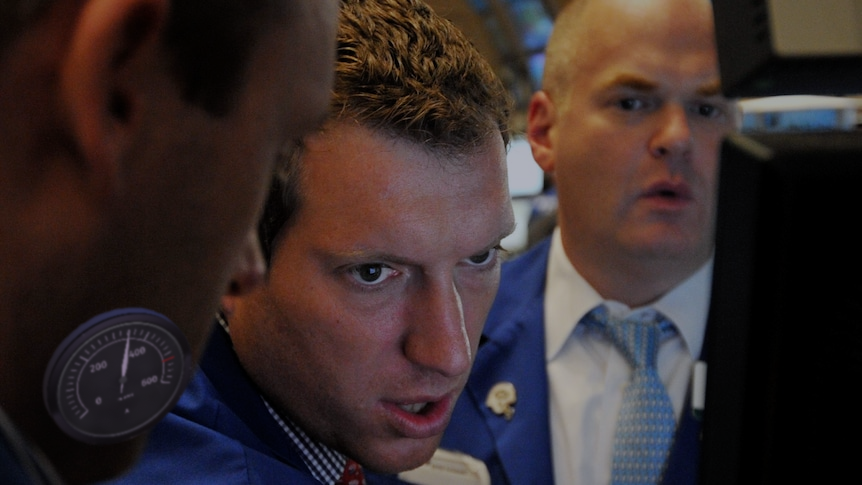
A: 340 A
